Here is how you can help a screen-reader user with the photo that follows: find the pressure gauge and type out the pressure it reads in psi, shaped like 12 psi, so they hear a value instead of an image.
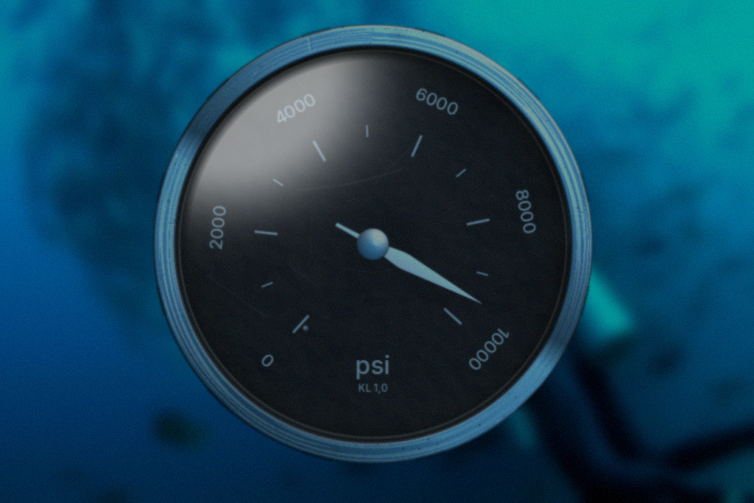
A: 9500 psi
